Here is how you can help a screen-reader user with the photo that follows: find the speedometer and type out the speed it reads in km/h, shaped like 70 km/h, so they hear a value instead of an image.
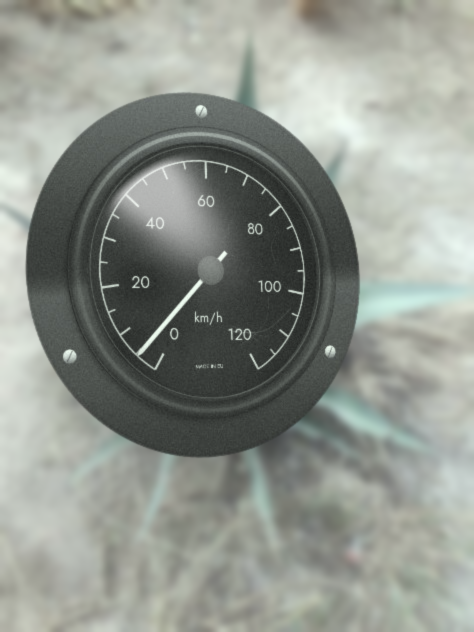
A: 5 km/h
